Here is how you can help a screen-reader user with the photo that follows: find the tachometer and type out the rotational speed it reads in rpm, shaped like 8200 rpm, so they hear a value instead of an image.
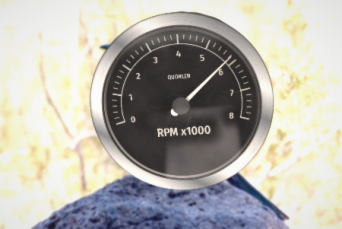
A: 5800 rpm
